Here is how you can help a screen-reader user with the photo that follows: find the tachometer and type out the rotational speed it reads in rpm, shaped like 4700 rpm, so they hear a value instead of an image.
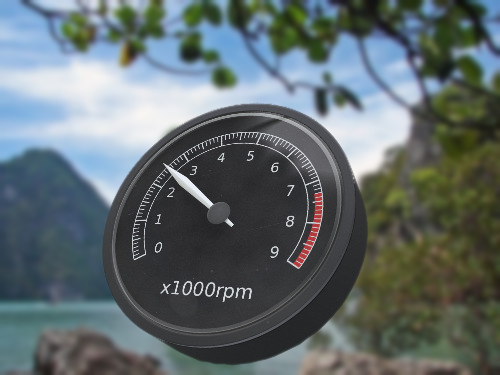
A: 2500 rpm
